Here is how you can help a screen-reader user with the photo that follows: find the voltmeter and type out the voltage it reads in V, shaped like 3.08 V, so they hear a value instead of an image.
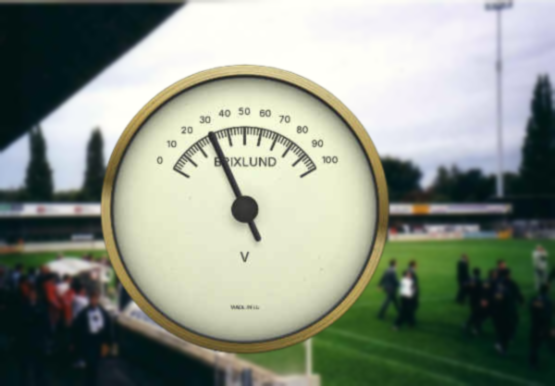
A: 30 V
